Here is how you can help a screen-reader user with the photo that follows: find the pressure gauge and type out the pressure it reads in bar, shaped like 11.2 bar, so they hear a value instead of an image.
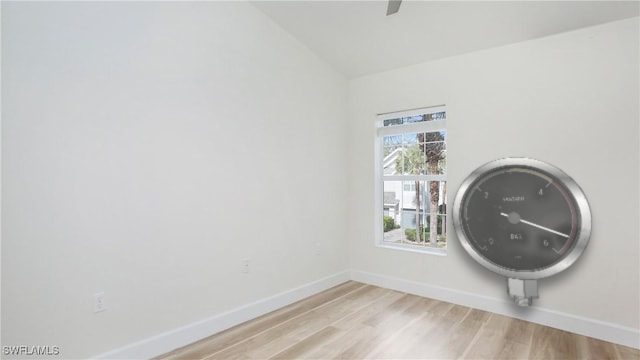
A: 5.5 bar
